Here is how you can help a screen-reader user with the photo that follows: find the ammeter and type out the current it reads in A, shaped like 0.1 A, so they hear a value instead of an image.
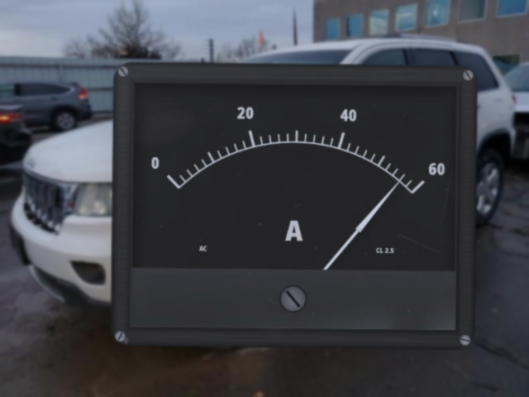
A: 56 A
